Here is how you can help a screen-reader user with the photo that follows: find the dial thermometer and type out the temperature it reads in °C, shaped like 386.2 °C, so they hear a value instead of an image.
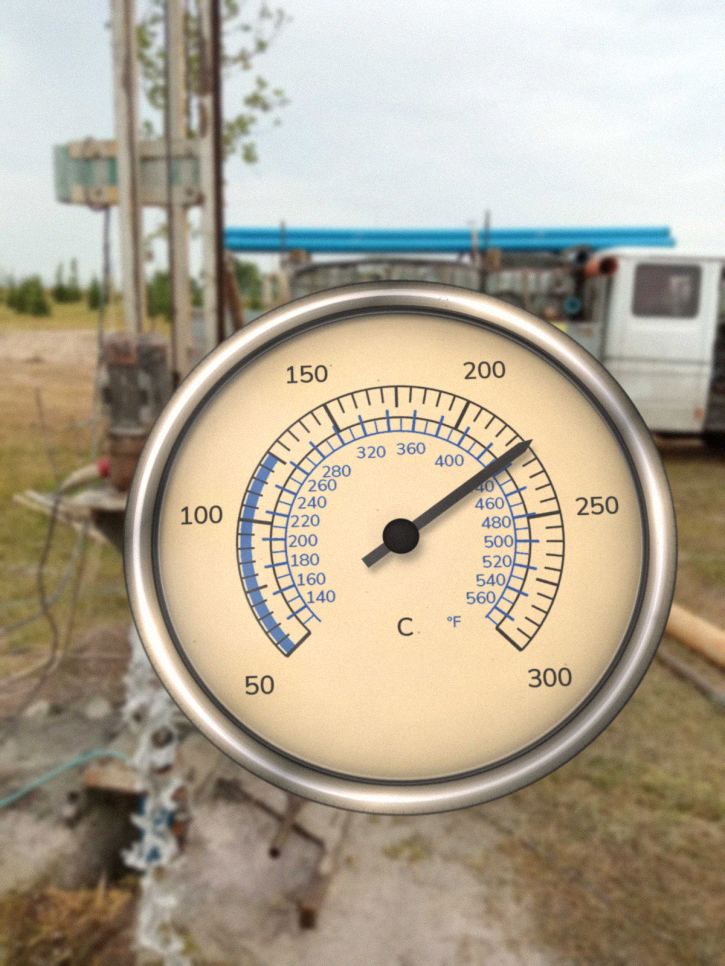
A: 225 °C
